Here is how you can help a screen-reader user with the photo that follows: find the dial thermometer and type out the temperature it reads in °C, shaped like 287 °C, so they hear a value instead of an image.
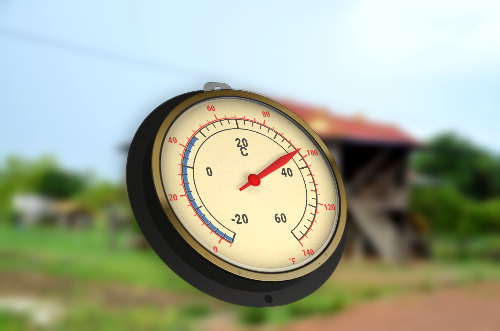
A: 36 °C
